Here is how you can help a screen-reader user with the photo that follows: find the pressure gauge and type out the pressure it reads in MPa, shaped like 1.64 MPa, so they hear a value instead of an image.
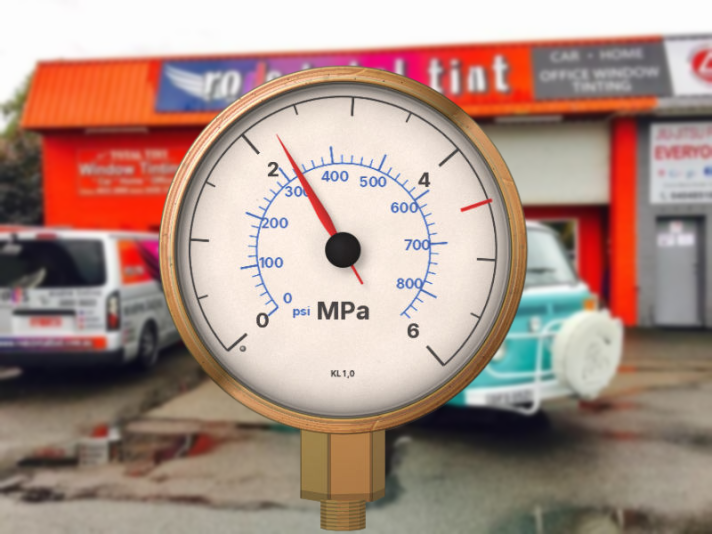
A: 2.25 MPa
